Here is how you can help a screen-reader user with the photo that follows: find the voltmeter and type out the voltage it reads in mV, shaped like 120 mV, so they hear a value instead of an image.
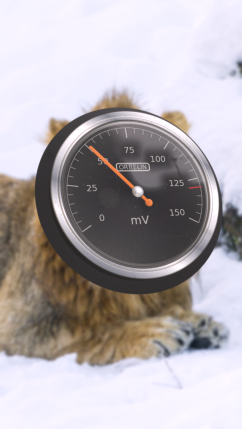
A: 50 mV
